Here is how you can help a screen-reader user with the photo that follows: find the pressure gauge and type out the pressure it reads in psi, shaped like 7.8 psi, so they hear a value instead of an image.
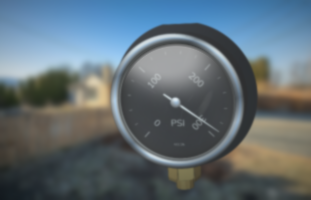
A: 290 psi
